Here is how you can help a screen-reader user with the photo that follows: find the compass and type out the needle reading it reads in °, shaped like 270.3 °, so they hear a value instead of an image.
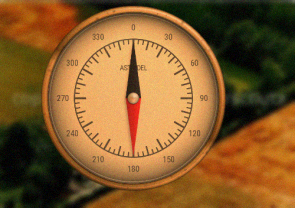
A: 180 °
